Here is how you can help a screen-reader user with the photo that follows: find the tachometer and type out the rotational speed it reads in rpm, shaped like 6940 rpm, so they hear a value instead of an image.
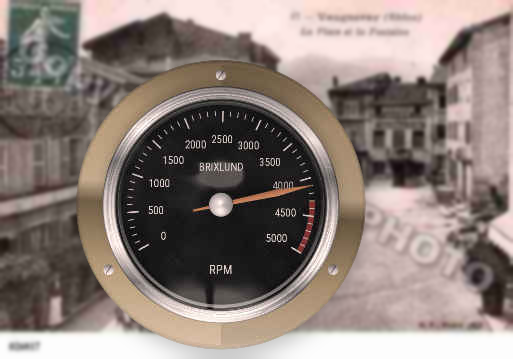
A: 4100 rpm
